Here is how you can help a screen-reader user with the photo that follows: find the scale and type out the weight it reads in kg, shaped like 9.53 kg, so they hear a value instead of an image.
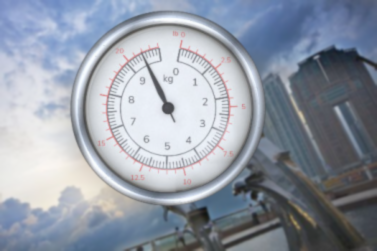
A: 9.5 kg
